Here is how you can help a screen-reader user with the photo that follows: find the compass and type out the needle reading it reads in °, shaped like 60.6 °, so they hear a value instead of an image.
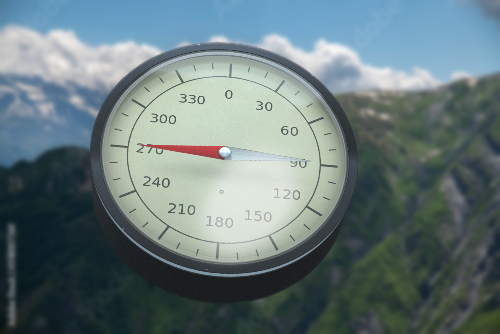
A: 270 °
